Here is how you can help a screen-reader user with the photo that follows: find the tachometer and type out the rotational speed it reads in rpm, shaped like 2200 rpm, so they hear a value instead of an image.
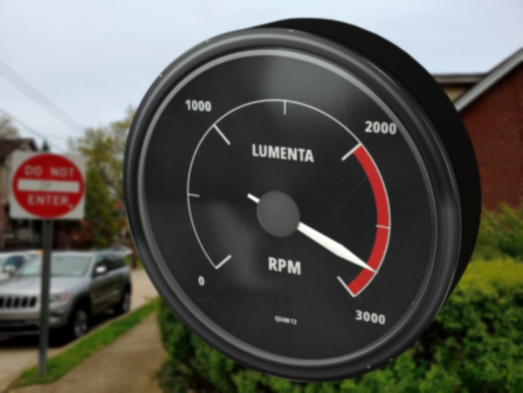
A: 2750 rpm
